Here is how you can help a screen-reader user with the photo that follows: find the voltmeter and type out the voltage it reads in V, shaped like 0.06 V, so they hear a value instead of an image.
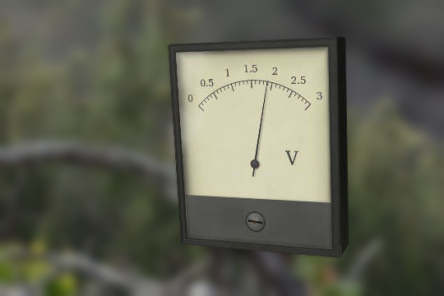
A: 1.9 V
